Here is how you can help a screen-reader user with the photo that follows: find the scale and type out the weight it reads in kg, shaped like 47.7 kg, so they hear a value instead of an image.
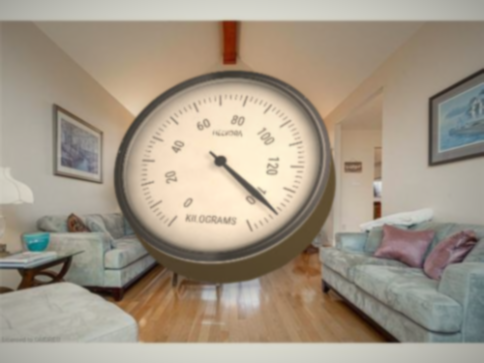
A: 140 kg
